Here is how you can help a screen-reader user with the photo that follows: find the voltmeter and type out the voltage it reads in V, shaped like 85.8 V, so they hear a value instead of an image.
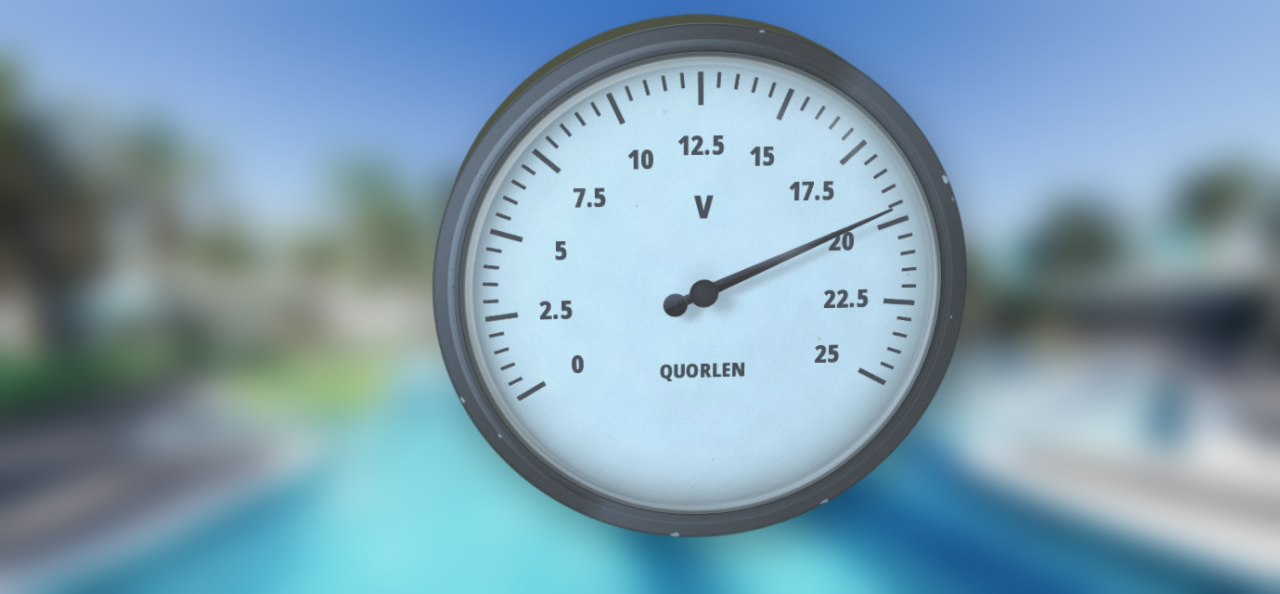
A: 19.5 V
